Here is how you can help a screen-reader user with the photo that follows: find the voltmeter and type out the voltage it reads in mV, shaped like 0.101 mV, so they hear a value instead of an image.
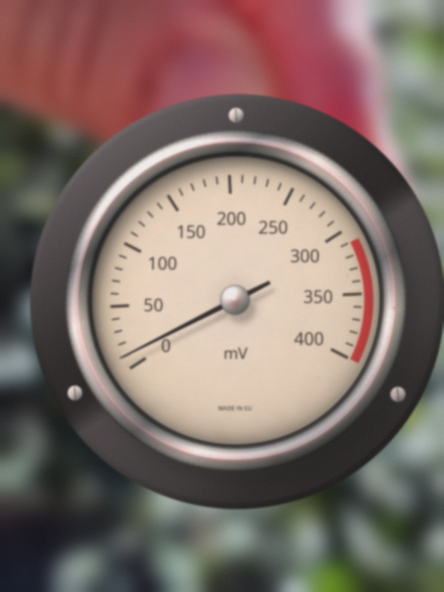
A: 10 mV
